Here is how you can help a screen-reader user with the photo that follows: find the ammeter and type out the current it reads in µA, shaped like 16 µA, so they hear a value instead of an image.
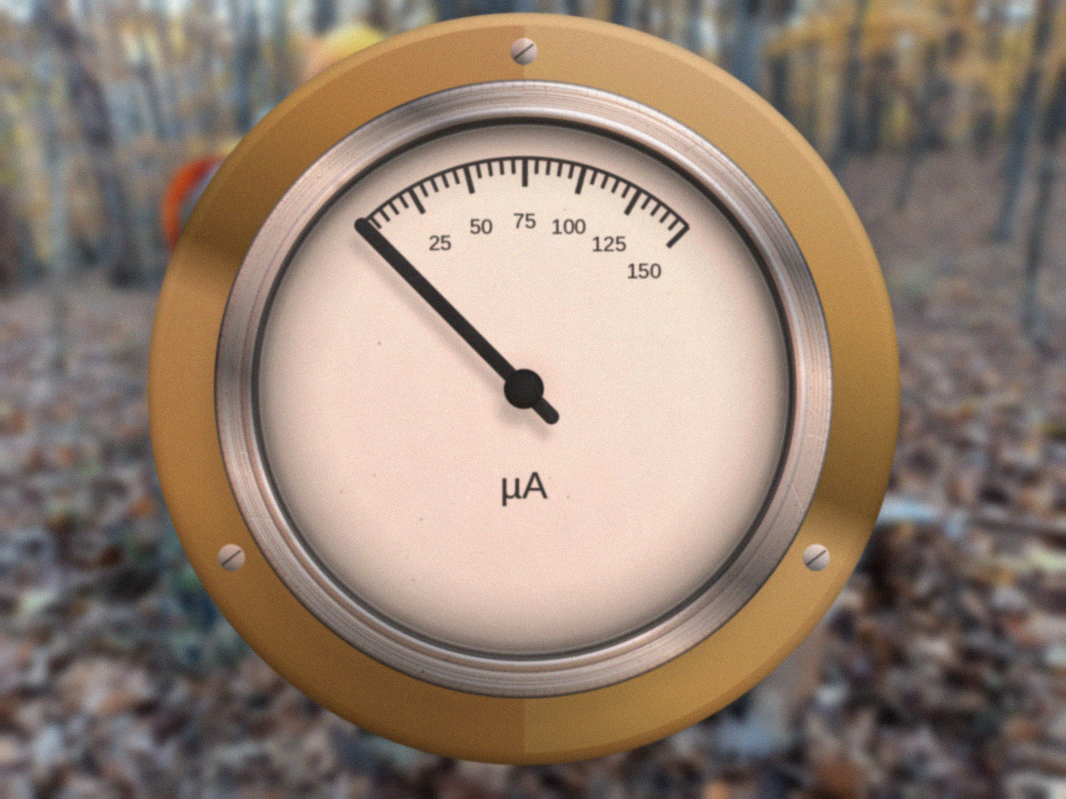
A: 0 µA
